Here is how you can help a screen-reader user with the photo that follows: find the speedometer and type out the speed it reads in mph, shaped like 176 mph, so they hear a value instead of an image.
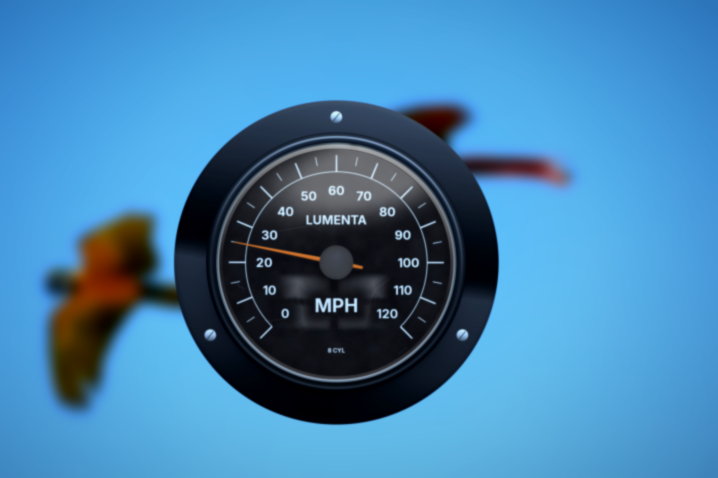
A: 25 mph
